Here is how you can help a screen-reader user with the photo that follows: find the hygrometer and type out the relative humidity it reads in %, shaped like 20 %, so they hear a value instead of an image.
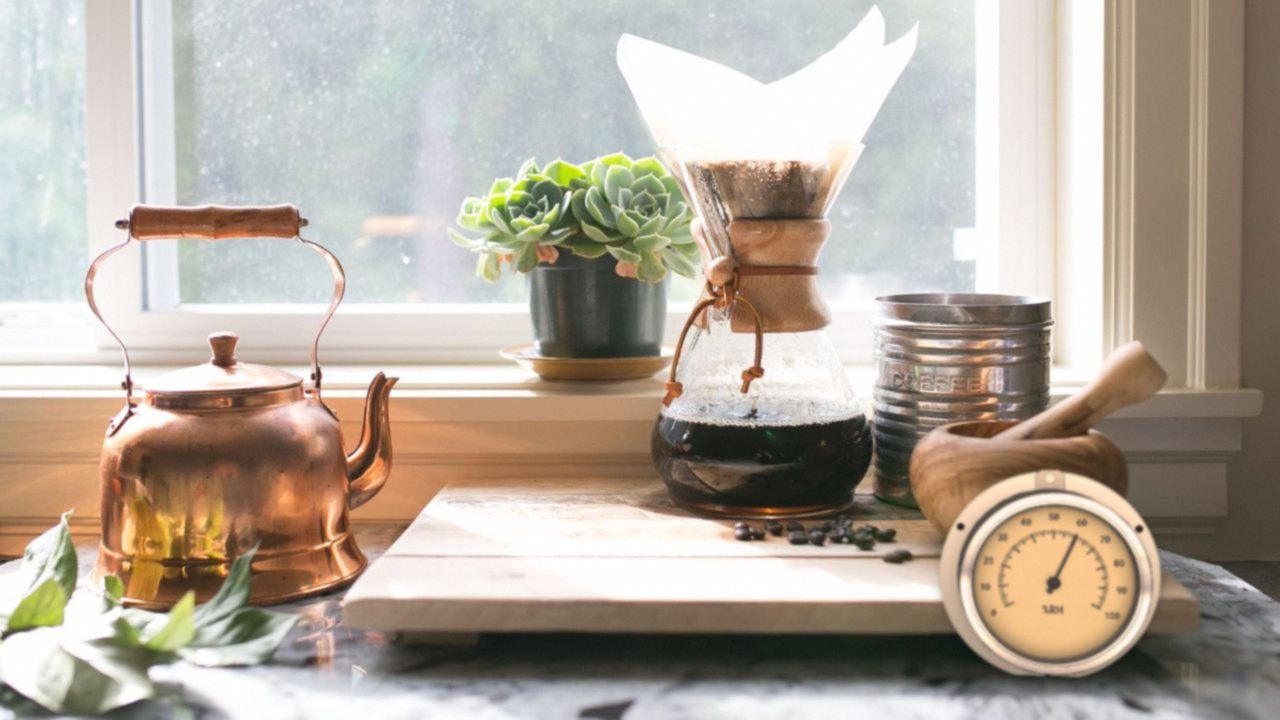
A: 60 %
